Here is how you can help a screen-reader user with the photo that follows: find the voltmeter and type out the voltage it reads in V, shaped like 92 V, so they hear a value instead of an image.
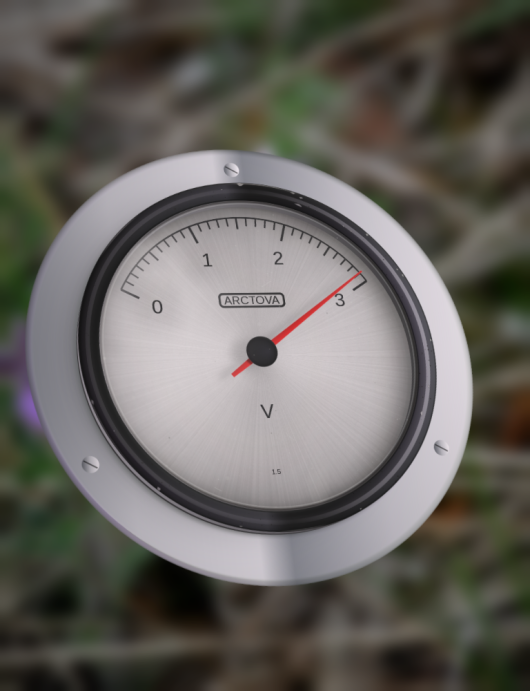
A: 2.9 V
